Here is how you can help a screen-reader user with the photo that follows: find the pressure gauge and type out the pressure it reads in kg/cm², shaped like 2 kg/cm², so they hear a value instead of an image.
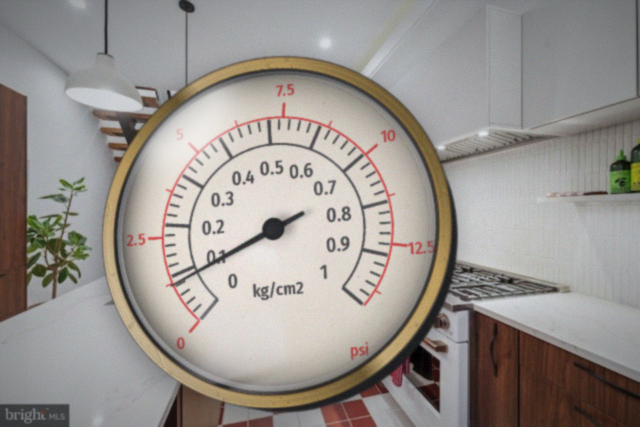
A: 0.08 kg/cm²
